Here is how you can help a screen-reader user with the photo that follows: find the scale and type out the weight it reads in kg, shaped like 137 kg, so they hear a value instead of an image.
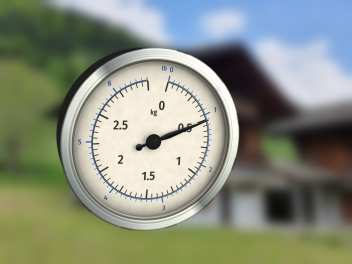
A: 0.5 kg
